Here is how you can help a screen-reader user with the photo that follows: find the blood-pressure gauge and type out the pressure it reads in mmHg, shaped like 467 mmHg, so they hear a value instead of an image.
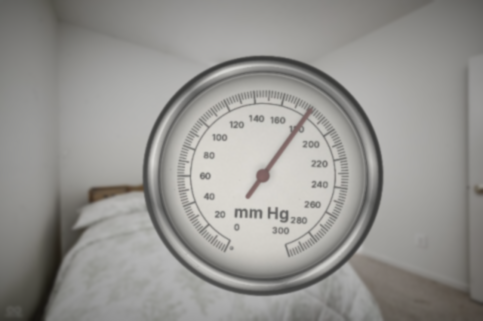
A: 180 mmHg
